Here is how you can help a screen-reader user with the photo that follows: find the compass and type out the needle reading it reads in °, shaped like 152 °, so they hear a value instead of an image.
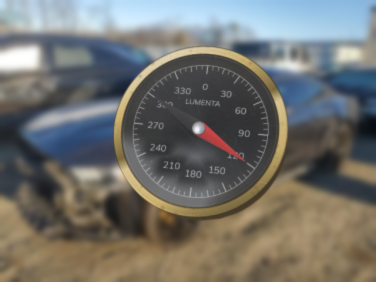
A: 120 °
